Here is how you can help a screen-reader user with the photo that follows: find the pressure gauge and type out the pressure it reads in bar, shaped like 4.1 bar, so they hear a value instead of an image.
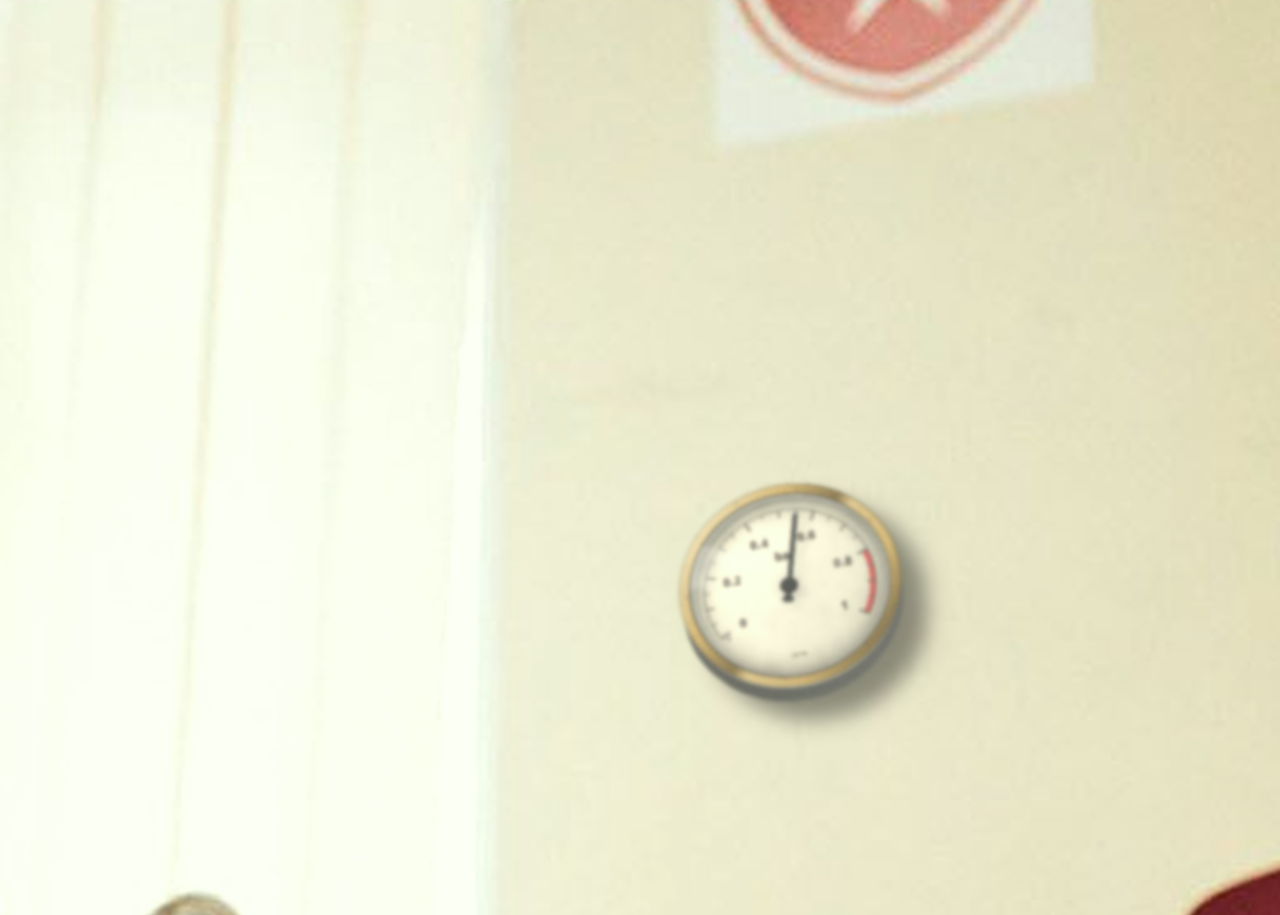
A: 0.55 bar
